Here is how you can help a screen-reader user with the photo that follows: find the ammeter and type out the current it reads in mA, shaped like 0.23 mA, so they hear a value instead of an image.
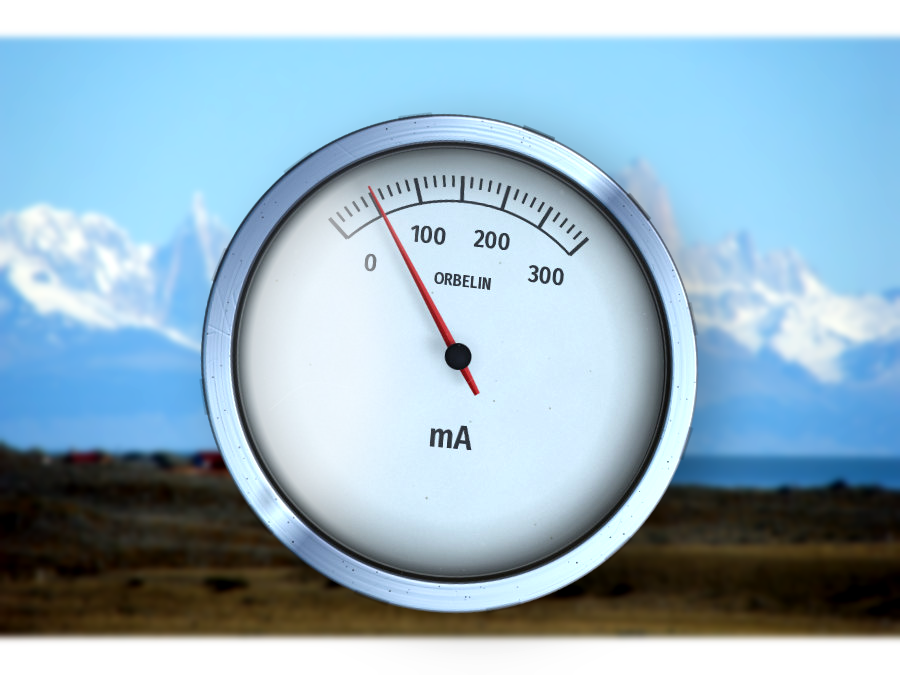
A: 50 mA
